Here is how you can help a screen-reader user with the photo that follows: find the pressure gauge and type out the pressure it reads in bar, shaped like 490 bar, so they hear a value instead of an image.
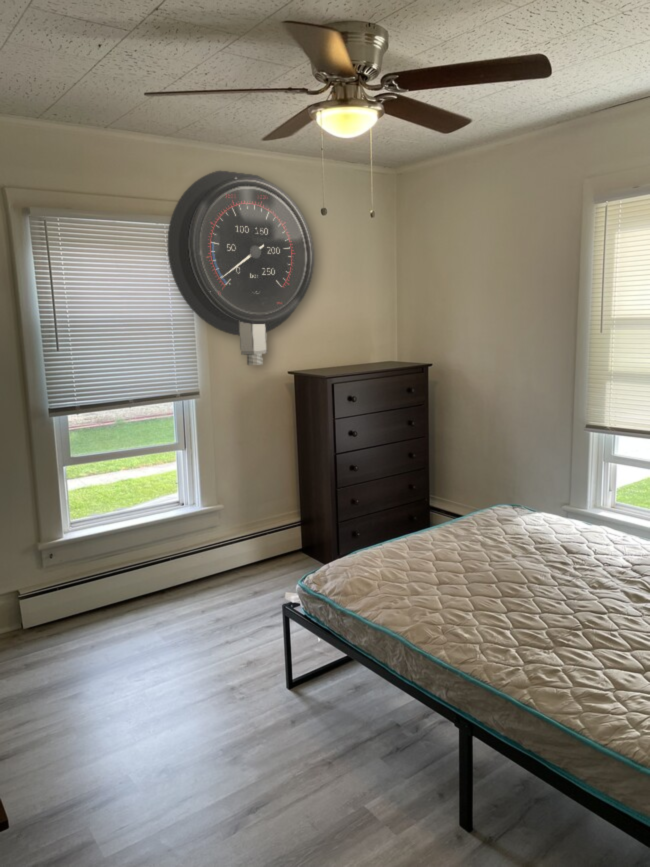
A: 10 bar
